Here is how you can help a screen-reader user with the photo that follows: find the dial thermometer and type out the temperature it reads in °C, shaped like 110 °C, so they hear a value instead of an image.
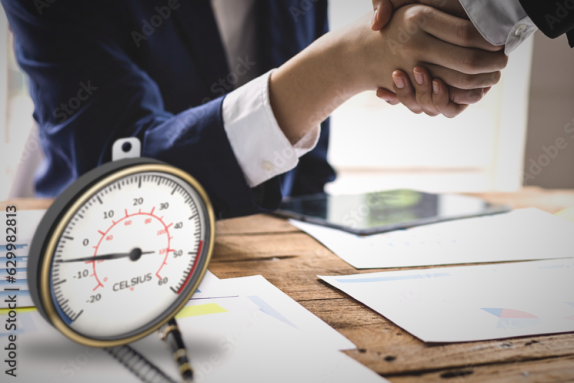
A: -5 °C
